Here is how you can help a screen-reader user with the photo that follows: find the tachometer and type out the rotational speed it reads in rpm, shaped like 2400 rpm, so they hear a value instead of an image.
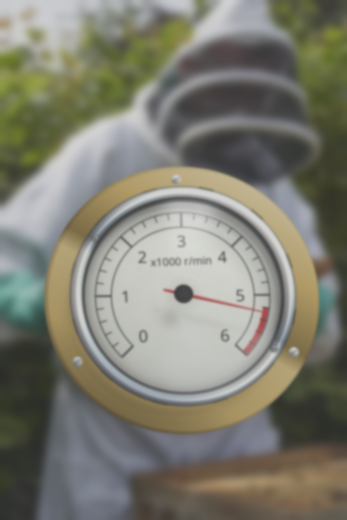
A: 5300 rpm
